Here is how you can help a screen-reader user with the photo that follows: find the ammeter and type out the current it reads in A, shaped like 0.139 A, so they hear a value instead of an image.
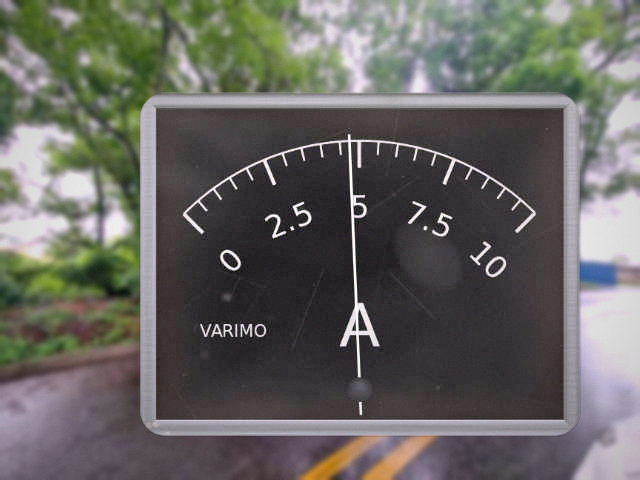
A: 4.75 A
